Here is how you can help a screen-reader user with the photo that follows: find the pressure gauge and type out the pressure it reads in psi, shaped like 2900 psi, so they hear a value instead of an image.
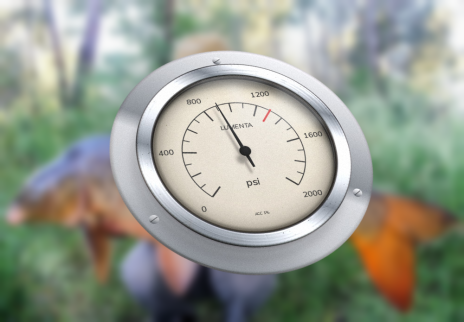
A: 900 psi
